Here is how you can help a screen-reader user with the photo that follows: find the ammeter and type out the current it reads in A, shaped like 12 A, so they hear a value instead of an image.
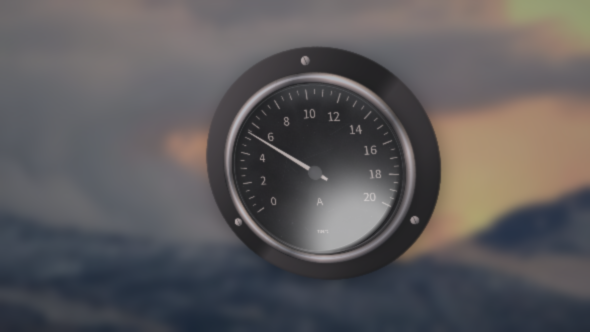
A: 5.5 A
